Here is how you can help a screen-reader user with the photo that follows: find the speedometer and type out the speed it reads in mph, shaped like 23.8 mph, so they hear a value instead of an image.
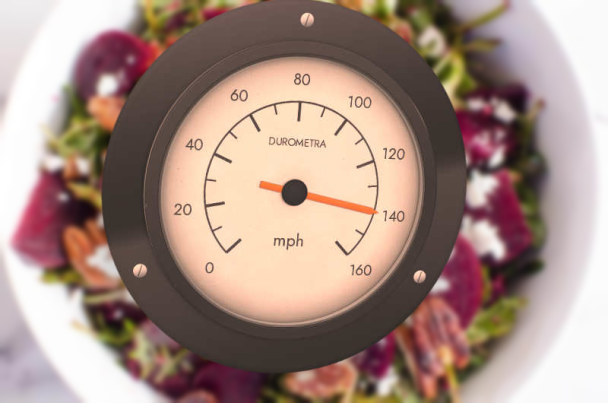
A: 140 mph
